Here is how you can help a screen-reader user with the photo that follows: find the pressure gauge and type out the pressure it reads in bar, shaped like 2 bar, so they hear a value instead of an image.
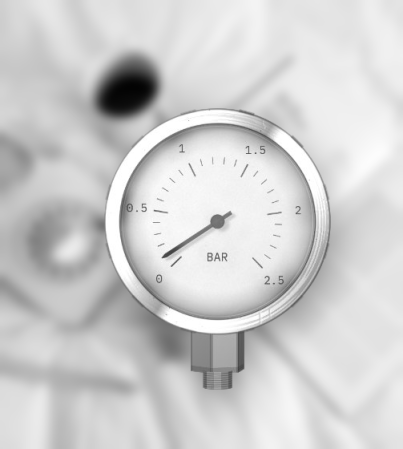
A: 0.1 bar
